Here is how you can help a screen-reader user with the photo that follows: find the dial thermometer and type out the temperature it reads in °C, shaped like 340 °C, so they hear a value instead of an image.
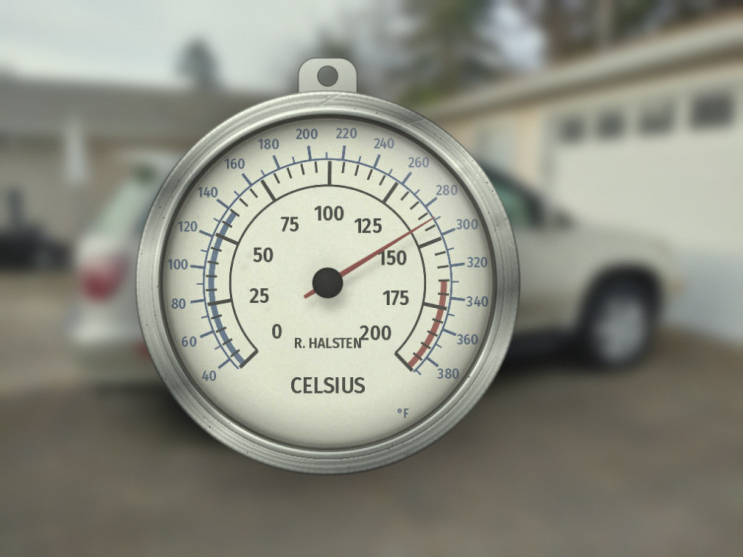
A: 142.5 °C
